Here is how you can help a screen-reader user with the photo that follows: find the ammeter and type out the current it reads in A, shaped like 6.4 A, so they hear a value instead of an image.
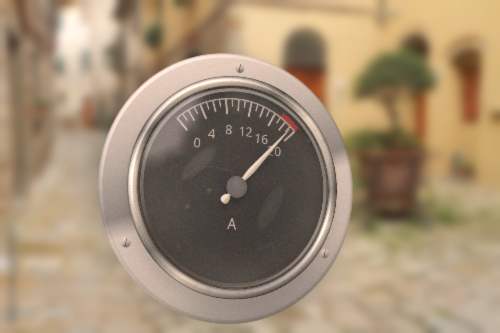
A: 19 A
